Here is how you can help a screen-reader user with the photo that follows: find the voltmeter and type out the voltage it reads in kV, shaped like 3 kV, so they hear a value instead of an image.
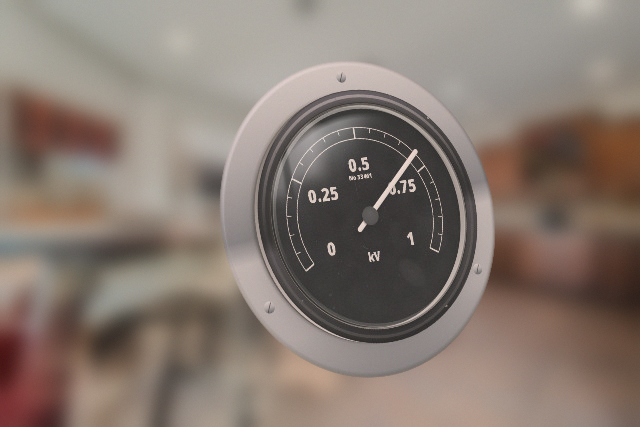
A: 0.7 kV
